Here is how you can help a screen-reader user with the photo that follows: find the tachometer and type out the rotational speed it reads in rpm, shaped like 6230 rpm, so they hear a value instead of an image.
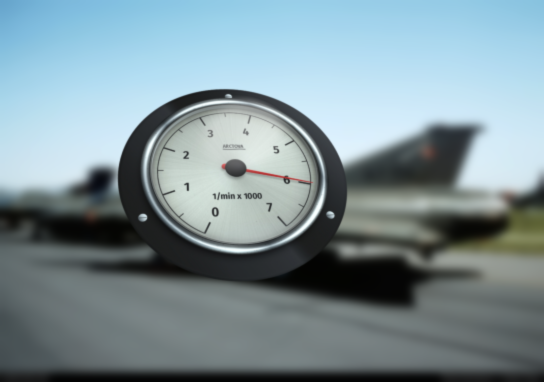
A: 6000 rpm
